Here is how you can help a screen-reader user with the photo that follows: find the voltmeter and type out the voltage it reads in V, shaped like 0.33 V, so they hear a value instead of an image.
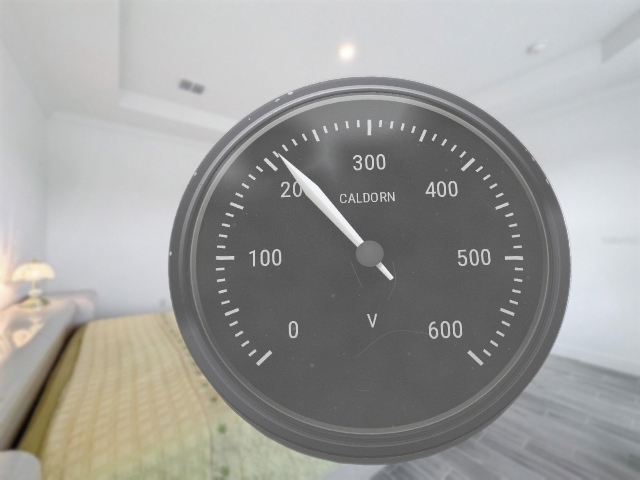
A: 210 V
